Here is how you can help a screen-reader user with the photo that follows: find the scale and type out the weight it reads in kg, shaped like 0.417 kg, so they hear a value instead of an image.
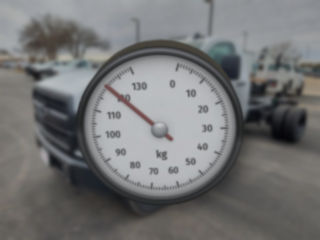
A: 120 kg
